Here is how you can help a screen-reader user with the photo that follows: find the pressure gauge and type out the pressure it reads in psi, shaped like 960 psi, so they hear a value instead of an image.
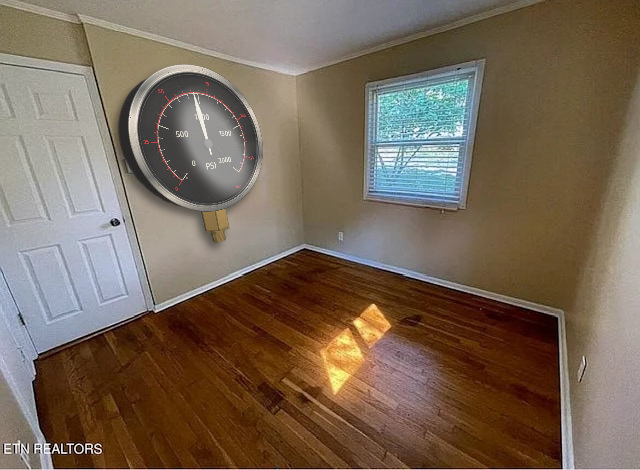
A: 950 psi
